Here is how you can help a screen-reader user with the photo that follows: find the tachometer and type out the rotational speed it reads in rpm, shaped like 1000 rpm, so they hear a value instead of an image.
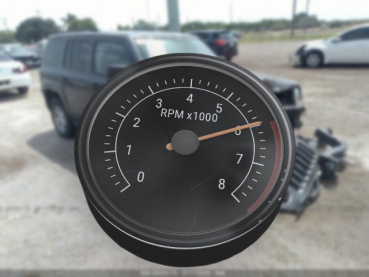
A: 6000 rpm
